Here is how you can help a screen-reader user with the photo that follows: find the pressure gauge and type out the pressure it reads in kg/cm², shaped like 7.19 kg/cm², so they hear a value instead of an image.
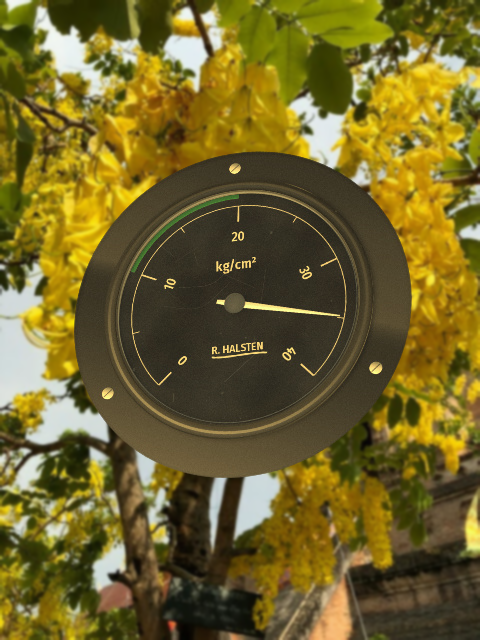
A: 35 kg/cm²
